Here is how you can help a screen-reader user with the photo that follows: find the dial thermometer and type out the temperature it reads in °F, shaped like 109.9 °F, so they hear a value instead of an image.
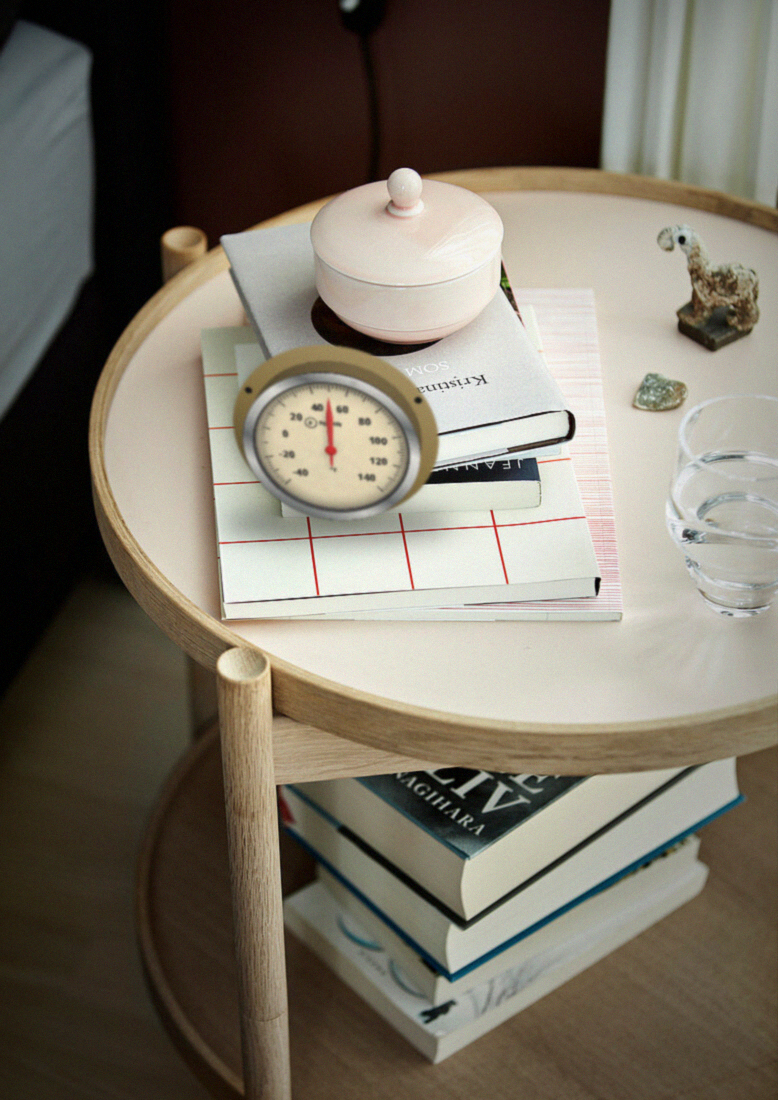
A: 50 °F
